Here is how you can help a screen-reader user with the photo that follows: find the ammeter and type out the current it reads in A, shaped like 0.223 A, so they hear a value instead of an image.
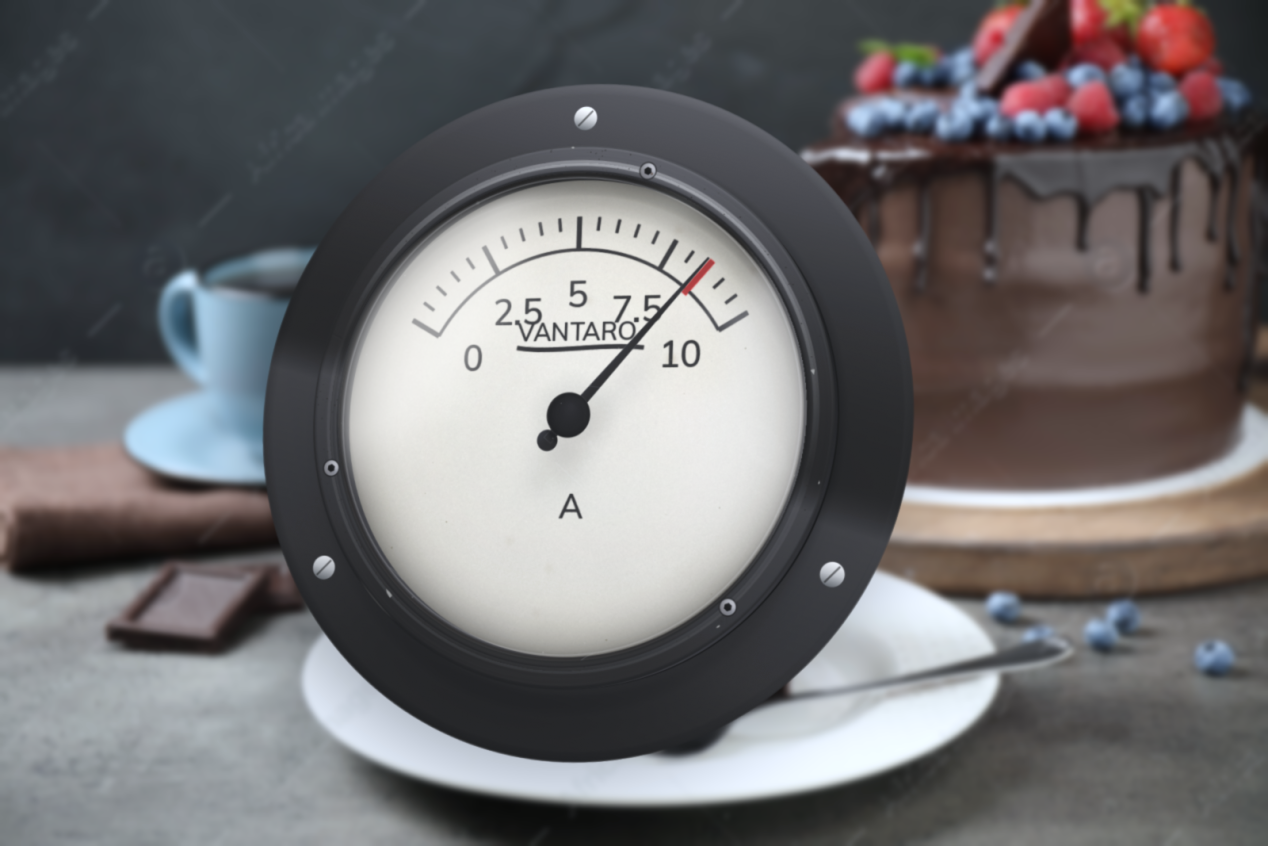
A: 8.5 A
